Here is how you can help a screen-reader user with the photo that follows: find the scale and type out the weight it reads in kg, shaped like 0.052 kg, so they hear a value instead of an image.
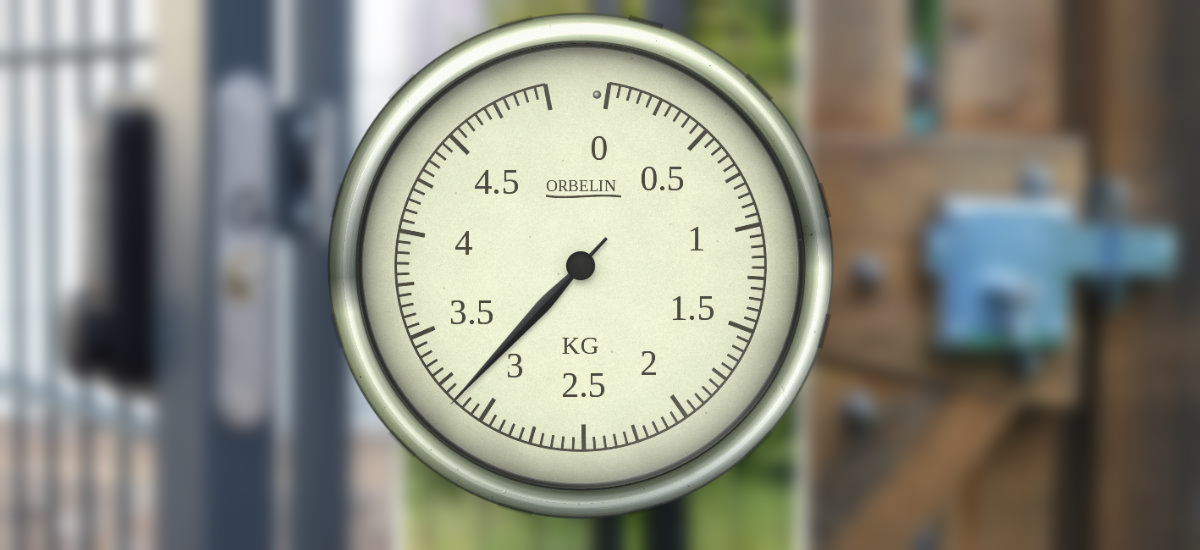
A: 3.15 kg
